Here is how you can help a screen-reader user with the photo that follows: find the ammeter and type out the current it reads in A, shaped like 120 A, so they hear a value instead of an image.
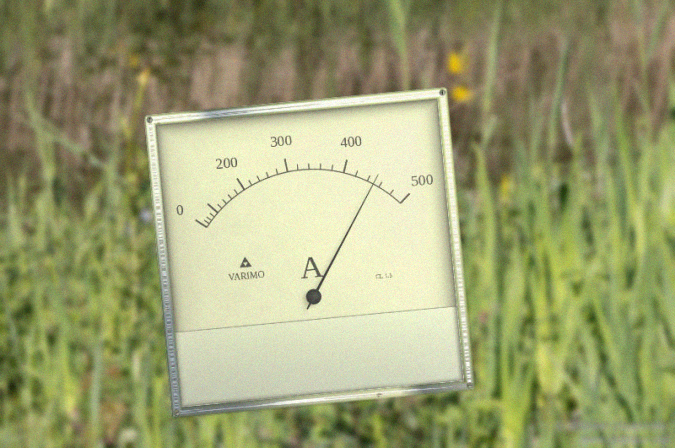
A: 450 A
